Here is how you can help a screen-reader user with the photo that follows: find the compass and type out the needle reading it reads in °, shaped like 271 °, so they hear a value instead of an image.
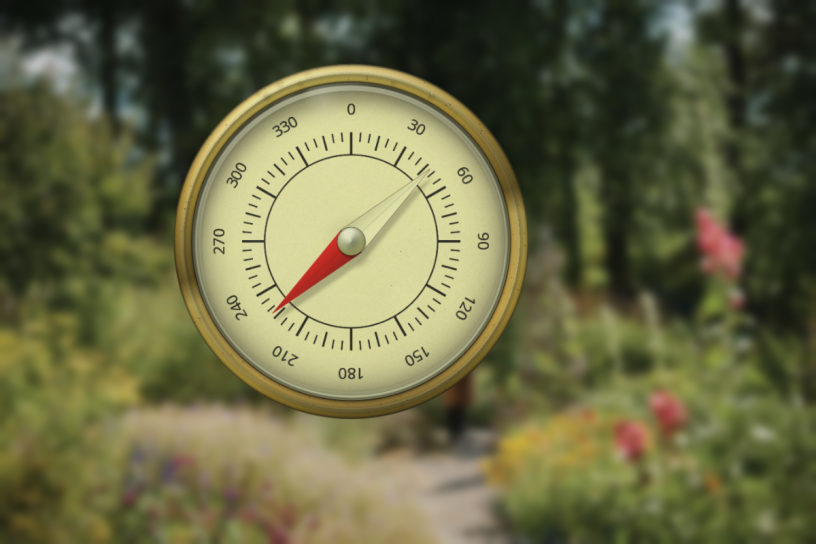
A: 227.5 °
